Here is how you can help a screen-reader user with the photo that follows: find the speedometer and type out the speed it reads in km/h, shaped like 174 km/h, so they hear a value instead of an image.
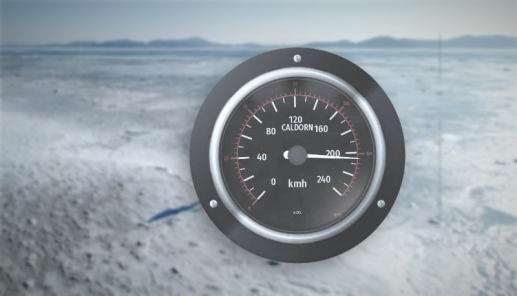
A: 205 km/h
